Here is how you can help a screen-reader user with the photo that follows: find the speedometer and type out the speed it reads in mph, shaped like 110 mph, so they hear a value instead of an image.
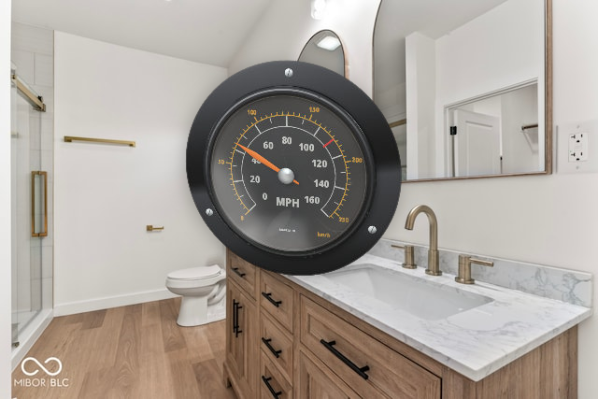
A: 45 mph
